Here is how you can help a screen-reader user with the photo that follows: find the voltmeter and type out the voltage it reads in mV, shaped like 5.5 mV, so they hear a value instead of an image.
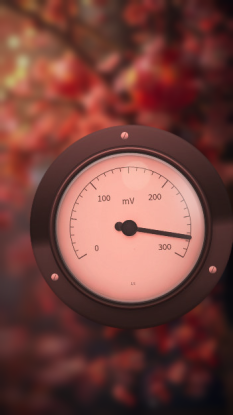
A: 275 mV
